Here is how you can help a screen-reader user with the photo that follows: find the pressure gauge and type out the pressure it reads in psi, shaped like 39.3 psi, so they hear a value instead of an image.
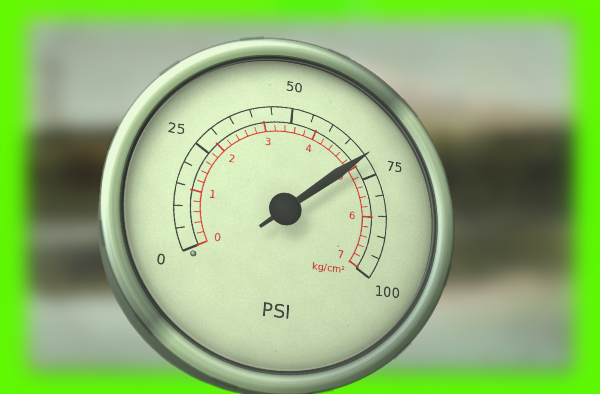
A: 70 psi
